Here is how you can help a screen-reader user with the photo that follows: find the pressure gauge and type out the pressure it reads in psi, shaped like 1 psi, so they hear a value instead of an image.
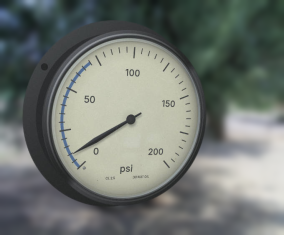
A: 10 psi
